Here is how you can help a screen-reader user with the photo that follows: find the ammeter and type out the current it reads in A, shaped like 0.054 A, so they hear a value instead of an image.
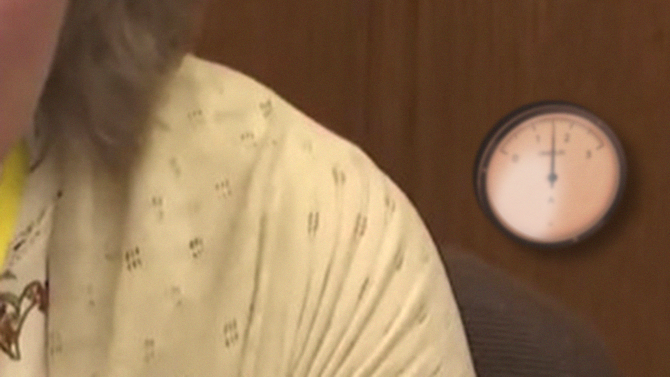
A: 1.5 A
